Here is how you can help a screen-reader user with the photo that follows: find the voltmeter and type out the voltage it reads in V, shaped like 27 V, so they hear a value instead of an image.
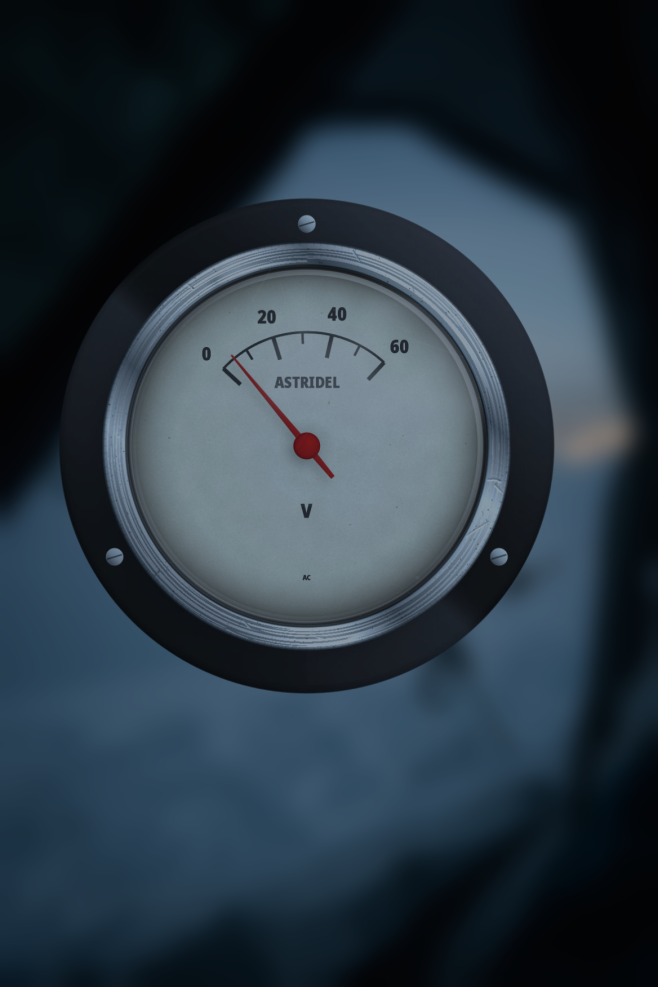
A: 5 V
